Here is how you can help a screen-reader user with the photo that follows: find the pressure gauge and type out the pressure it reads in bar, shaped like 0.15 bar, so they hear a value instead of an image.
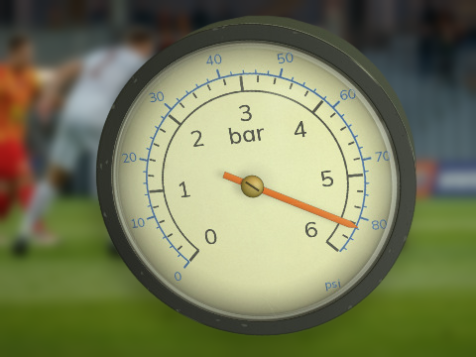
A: 5.6 bar
